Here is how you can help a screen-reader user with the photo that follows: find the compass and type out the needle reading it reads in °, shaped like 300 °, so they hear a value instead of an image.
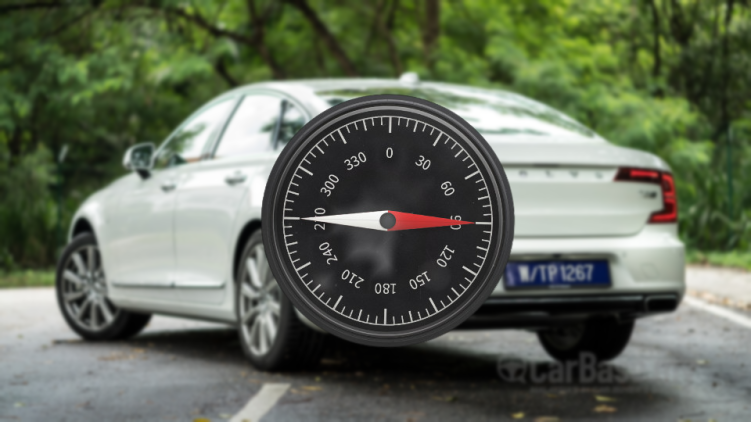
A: 90 °
